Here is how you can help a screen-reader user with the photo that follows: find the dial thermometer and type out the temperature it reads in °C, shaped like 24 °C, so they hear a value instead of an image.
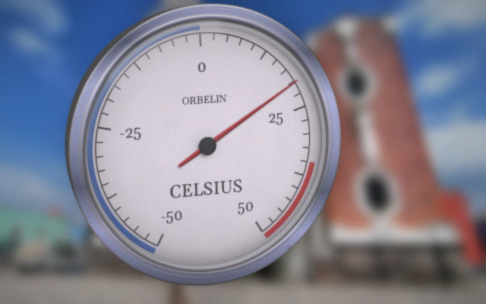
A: 20 °C
